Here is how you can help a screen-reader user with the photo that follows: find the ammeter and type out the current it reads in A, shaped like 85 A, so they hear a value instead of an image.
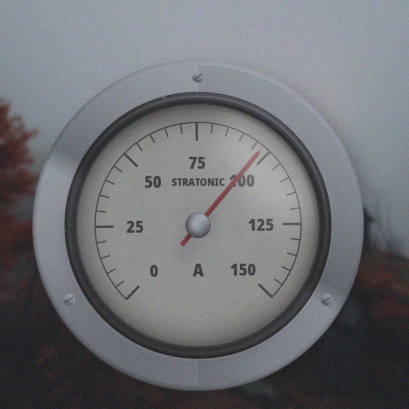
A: 97.5 A
